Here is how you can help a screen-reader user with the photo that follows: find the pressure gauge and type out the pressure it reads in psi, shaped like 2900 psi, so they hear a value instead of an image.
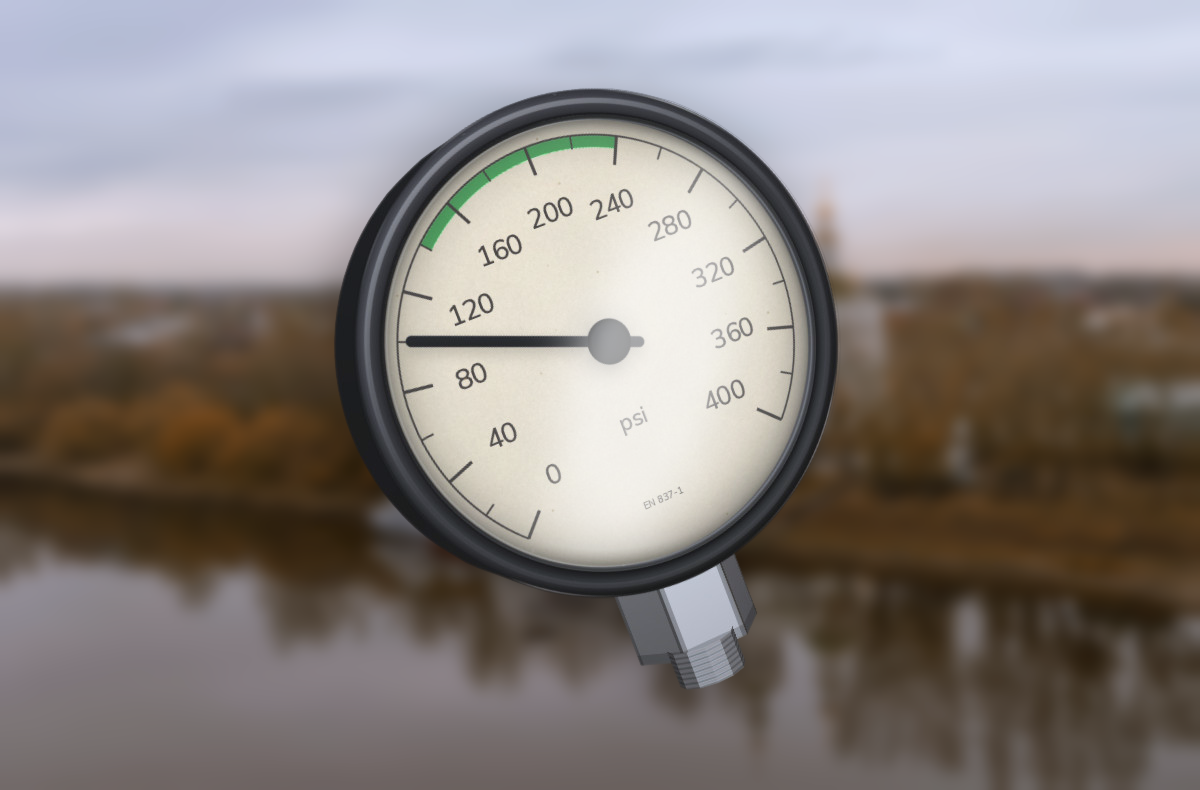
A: 100 psi
